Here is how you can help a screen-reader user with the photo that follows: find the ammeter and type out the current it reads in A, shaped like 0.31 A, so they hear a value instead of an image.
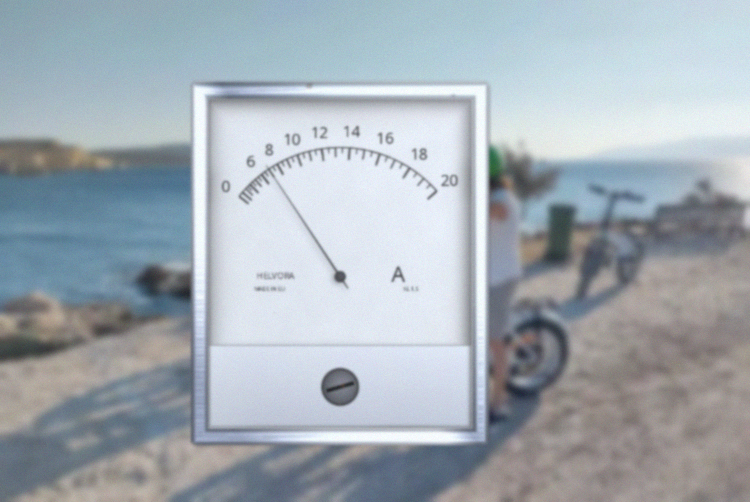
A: 7 A
